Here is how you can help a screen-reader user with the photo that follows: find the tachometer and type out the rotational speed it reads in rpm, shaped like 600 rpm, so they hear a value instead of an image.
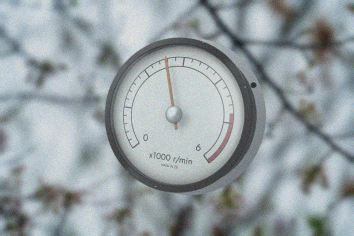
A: 2600 rpm
